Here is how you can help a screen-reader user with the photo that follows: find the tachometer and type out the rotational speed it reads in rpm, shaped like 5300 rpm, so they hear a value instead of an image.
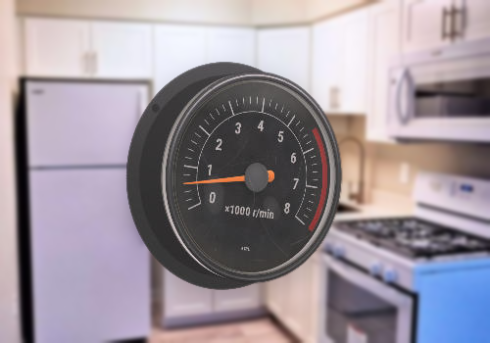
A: 600 rpm
